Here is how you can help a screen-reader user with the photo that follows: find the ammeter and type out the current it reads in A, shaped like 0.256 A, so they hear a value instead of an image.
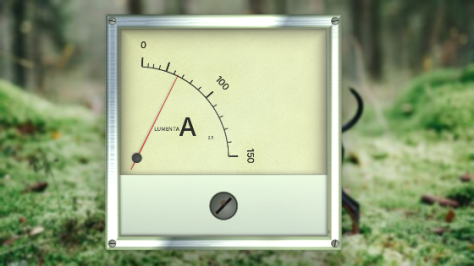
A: 65 A
